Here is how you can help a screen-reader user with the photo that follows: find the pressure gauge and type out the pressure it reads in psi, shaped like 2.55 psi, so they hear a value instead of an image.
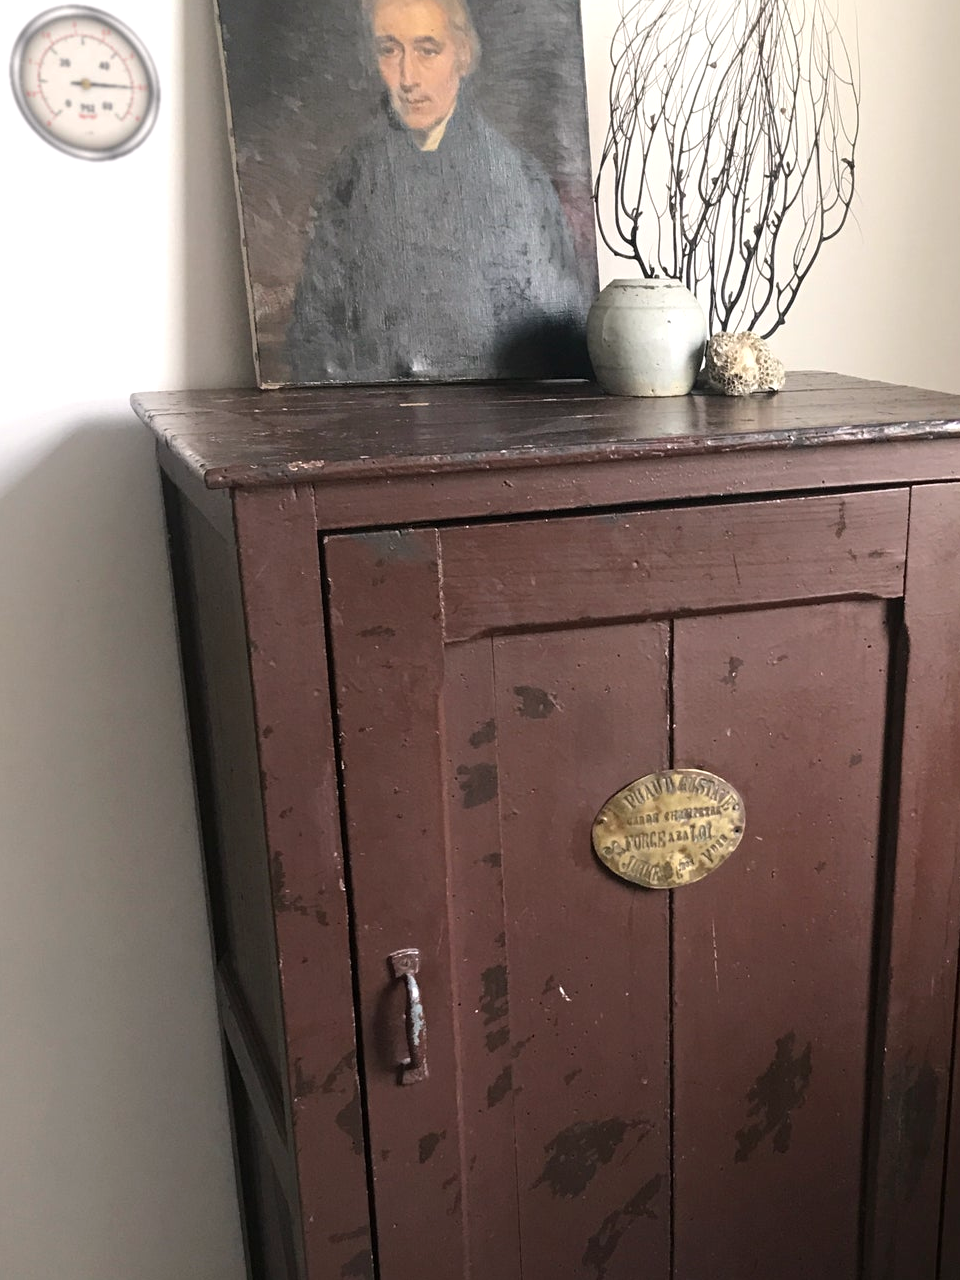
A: 50 psi
